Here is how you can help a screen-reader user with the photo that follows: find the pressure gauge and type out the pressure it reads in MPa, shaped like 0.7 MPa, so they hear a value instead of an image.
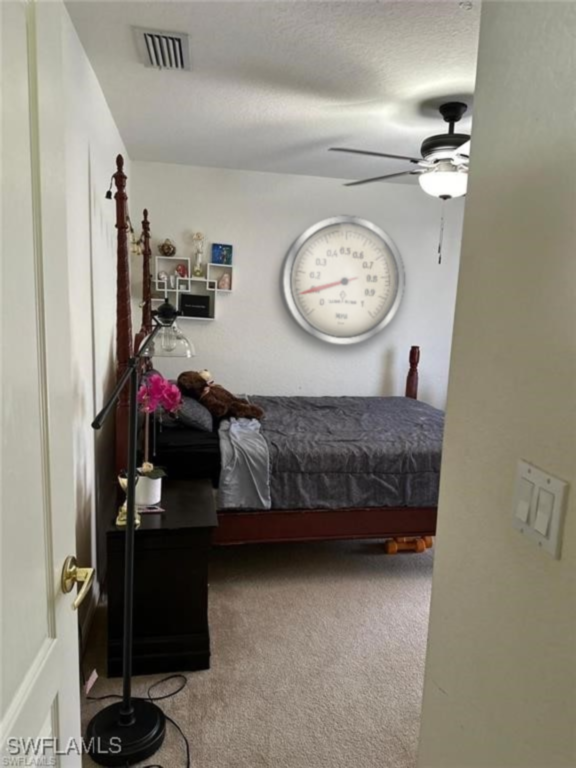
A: 0.1 MPa
